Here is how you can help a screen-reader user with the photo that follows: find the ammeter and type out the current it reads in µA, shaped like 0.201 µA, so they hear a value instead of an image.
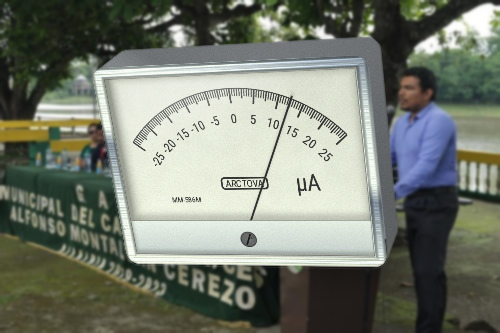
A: 12.5 µA
